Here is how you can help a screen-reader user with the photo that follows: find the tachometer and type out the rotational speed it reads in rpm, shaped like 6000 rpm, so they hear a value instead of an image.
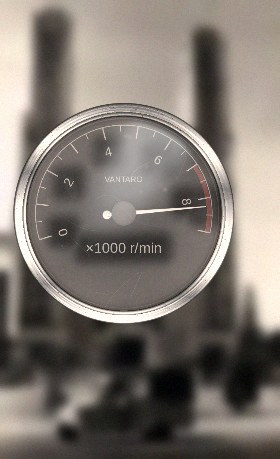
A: 8250 rpm
